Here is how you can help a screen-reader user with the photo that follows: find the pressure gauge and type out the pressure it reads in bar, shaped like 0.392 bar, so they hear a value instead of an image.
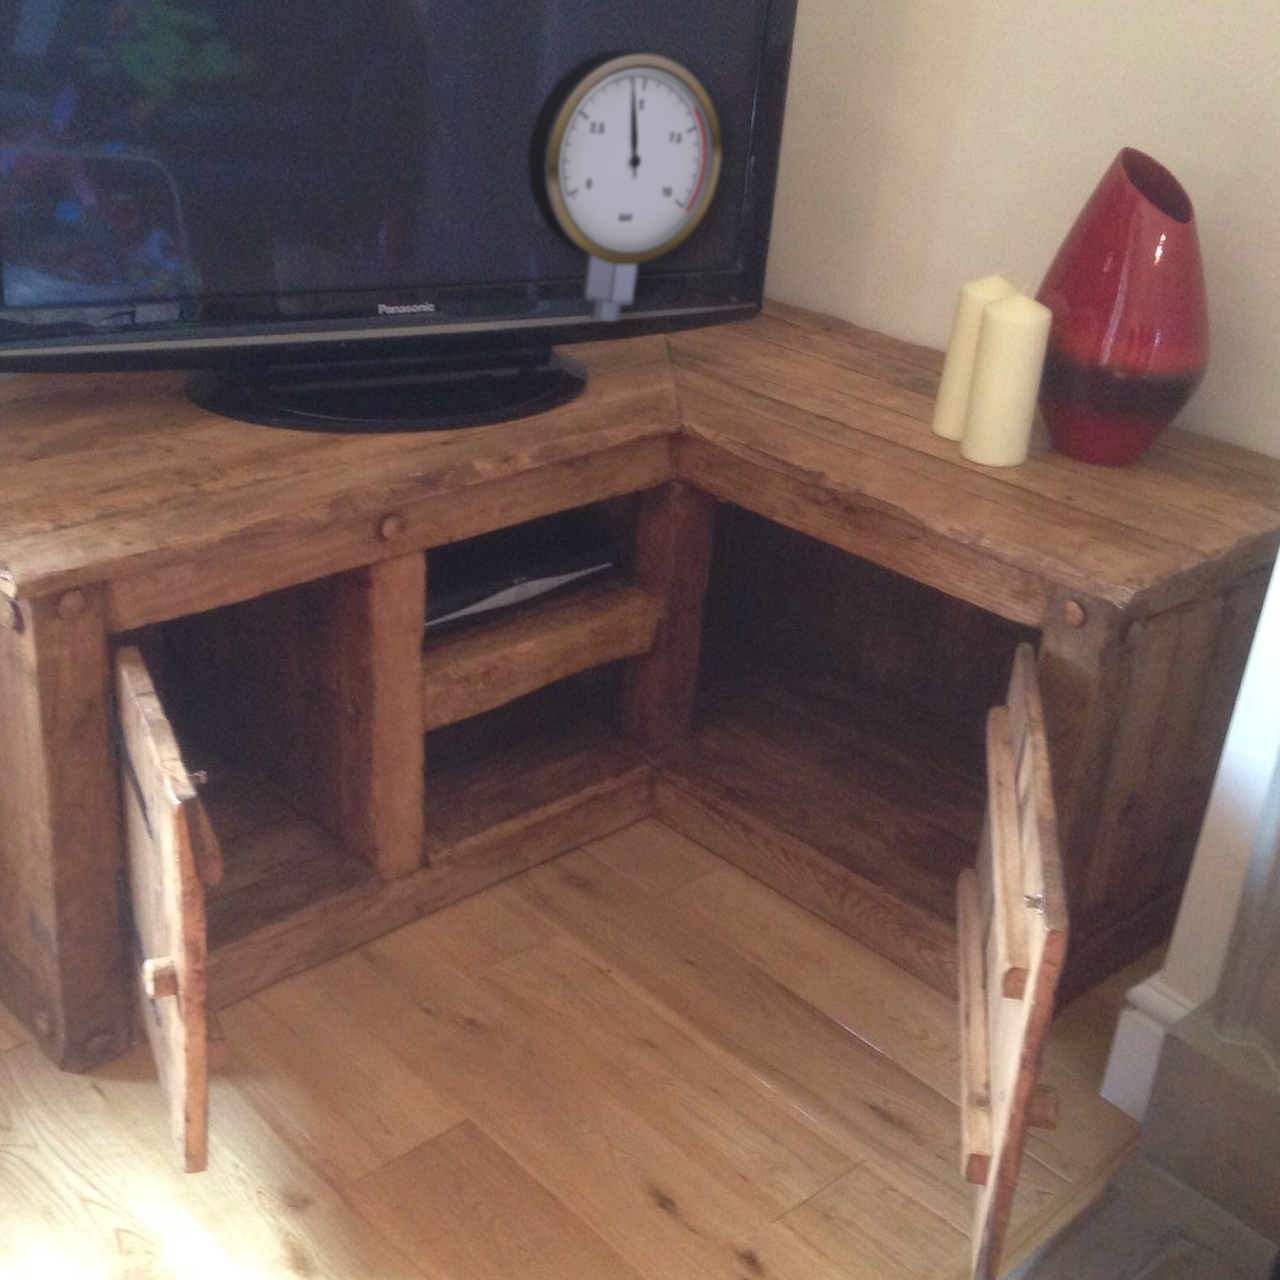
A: 4.5 bar
